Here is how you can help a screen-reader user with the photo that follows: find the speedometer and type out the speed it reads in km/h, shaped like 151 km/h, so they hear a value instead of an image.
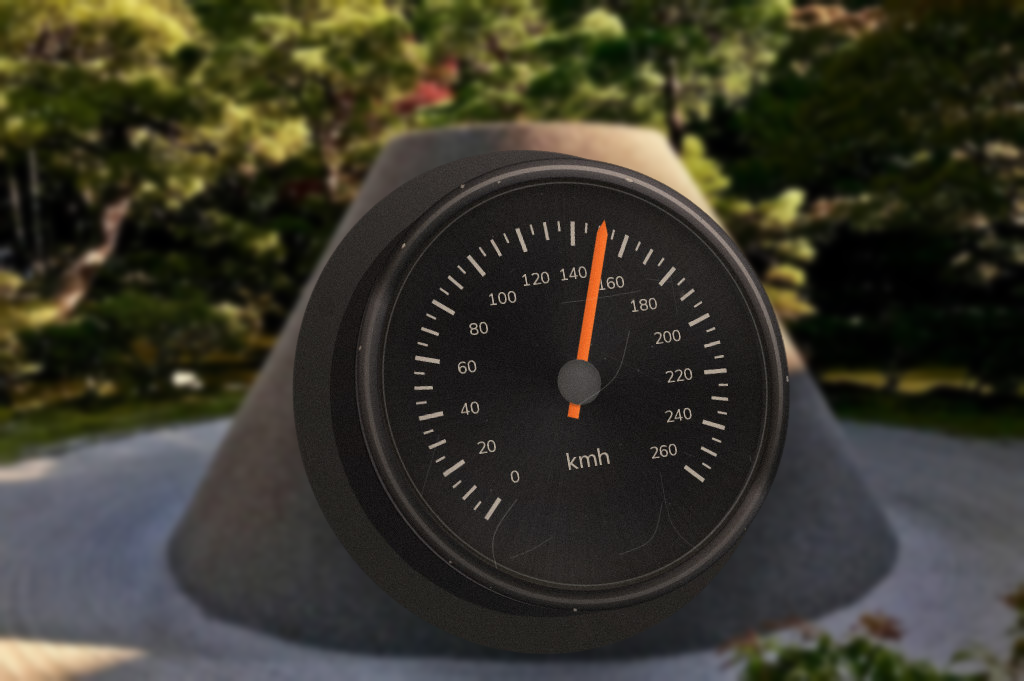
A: 150 km/h
